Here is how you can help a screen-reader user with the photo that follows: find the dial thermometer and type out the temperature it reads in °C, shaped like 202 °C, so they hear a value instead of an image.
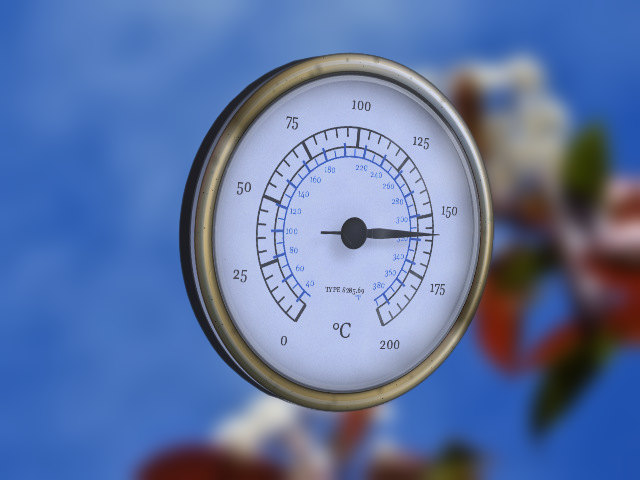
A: 157.5 °C
